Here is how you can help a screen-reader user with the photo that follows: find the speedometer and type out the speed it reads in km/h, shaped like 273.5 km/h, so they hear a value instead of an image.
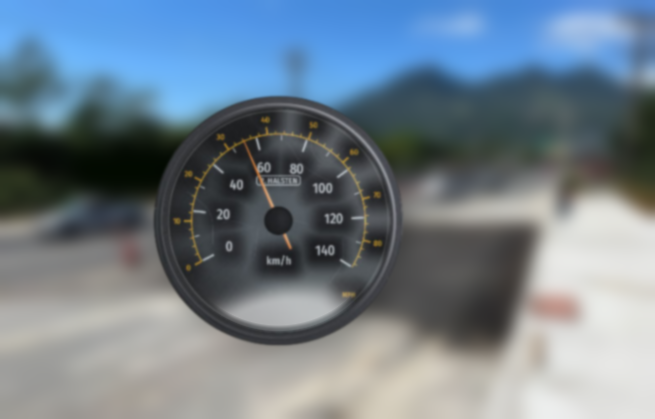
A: 55 km/h
